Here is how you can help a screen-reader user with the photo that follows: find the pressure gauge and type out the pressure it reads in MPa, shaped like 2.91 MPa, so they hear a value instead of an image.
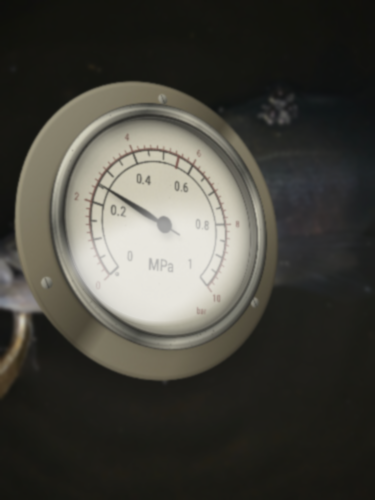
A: 0.25 MPa
